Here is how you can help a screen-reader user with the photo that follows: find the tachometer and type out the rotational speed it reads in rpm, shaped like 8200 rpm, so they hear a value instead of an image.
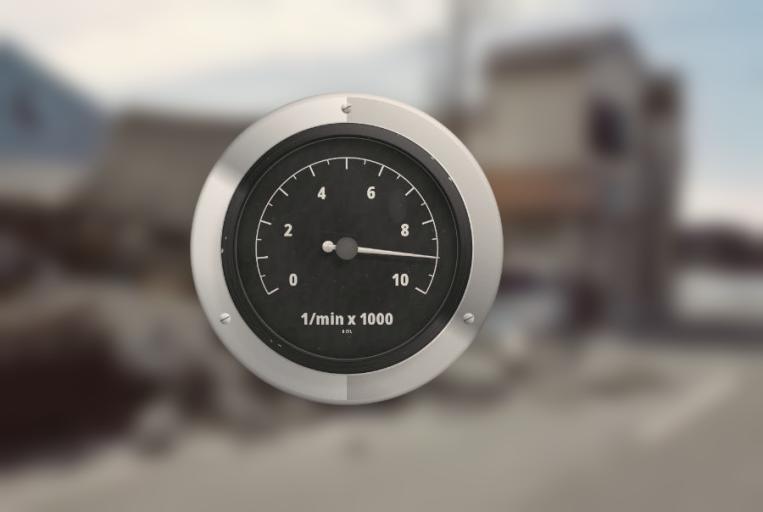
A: 9000 rpm
